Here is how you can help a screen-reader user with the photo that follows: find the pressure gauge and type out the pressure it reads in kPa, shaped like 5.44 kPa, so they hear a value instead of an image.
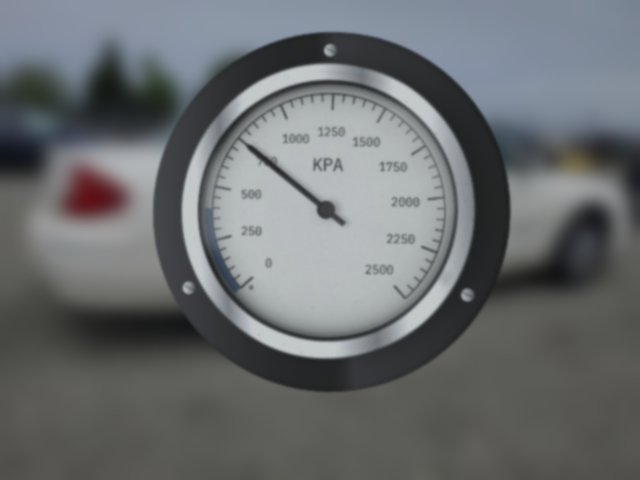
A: 750 kPa
